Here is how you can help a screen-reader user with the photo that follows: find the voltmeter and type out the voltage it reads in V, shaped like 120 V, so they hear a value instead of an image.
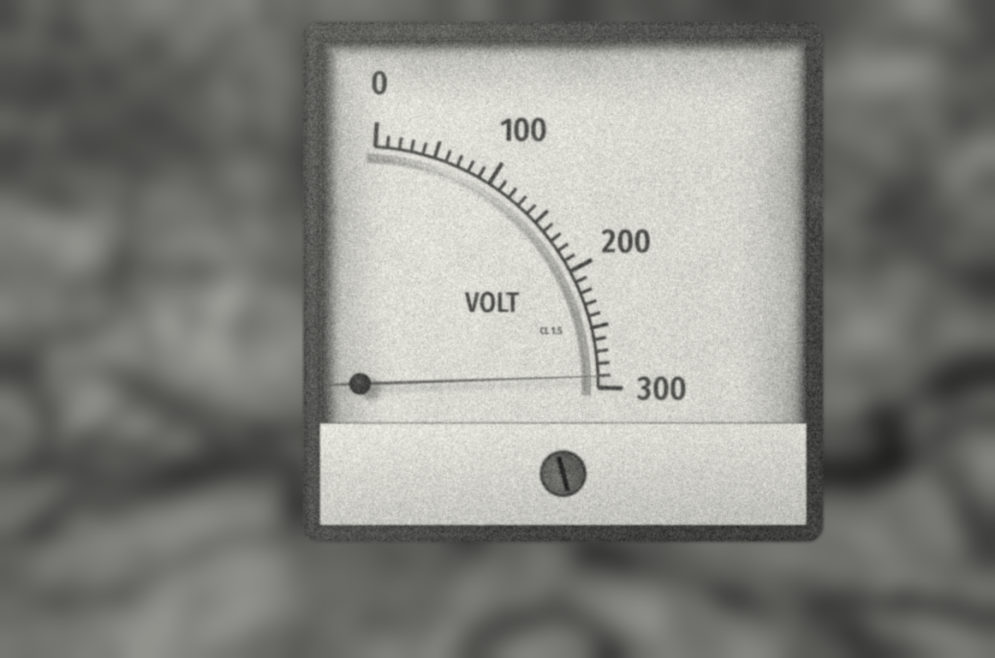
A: 290 V
